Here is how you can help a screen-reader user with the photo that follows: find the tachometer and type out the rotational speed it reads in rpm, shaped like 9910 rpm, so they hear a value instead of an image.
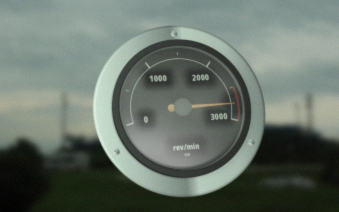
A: 2750 rpm
